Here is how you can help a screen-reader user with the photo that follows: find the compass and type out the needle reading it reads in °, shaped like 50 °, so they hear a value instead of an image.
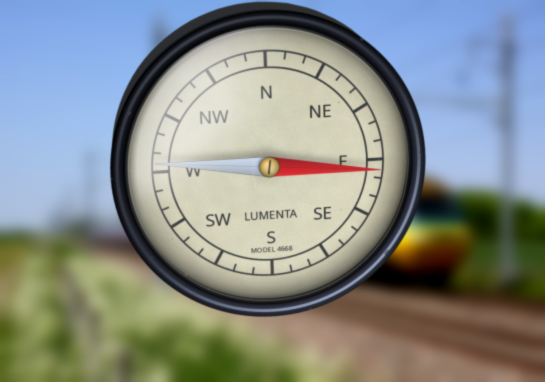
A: 95 °
